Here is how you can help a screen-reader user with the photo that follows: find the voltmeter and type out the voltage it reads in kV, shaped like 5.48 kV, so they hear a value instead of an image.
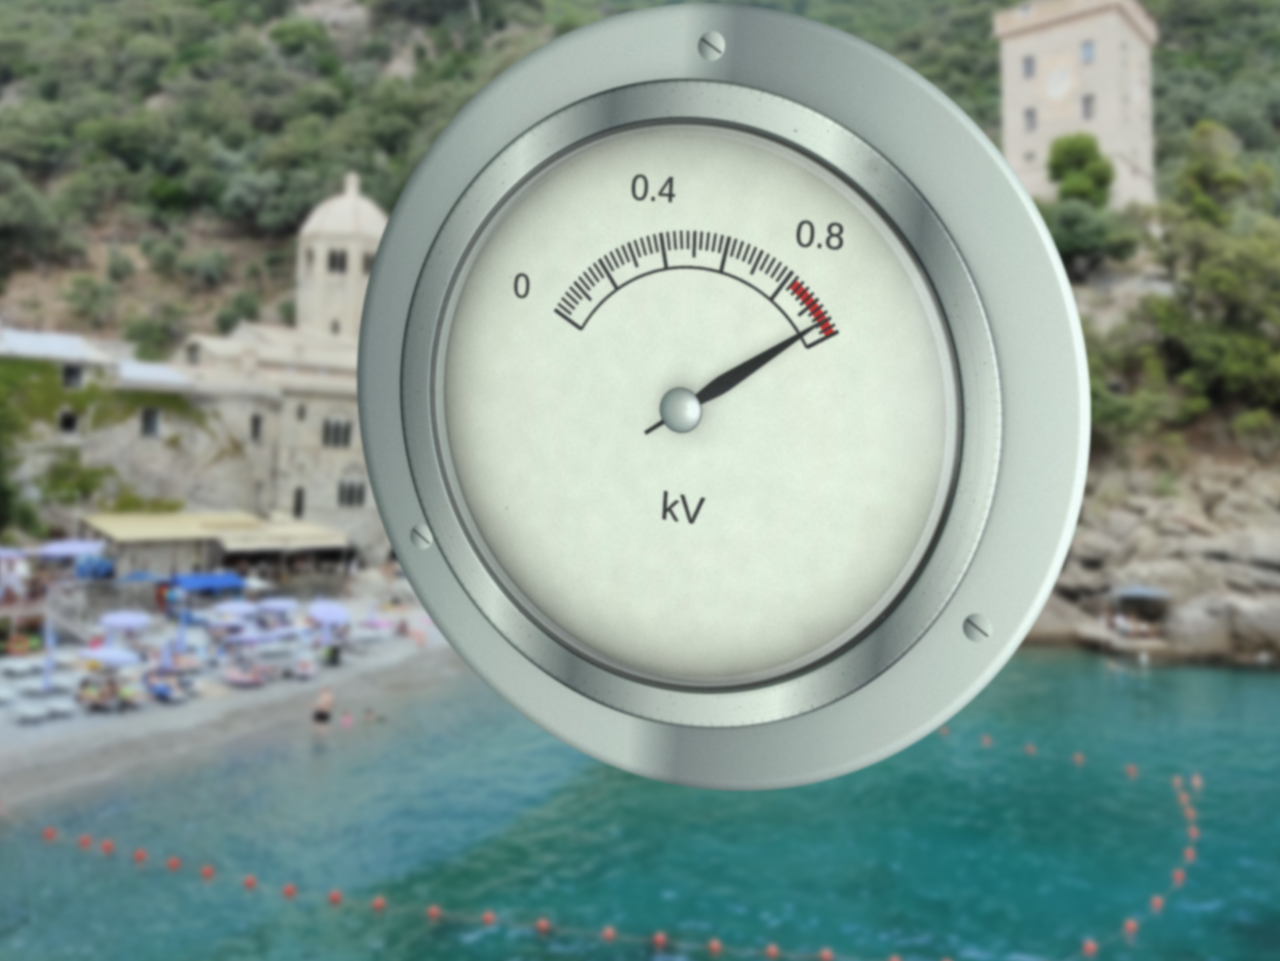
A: 0.96 kV
